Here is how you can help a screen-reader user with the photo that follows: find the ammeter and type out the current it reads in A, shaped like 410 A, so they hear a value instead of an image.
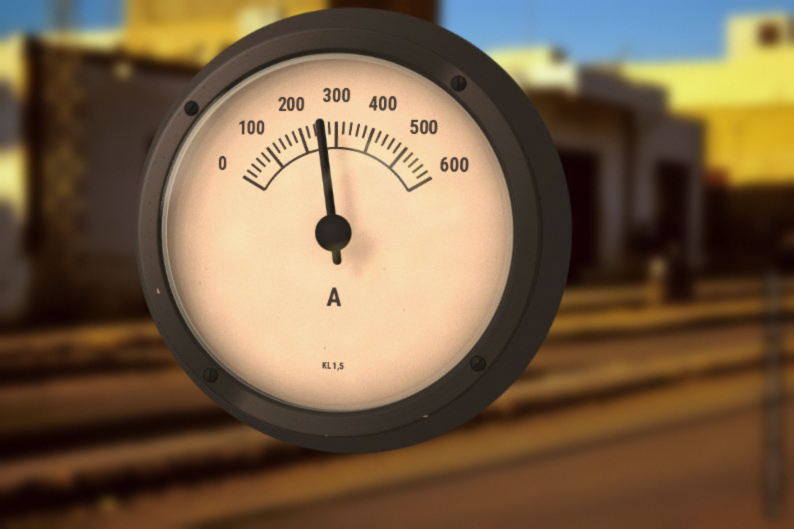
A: 260 A
